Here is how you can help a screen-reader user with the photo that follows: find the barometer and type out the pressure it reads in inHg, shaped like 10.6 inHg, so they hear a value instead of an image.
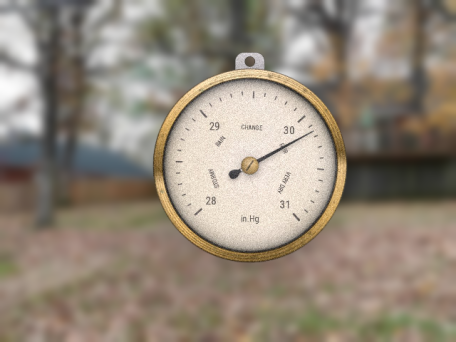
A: 30.15 inHg
